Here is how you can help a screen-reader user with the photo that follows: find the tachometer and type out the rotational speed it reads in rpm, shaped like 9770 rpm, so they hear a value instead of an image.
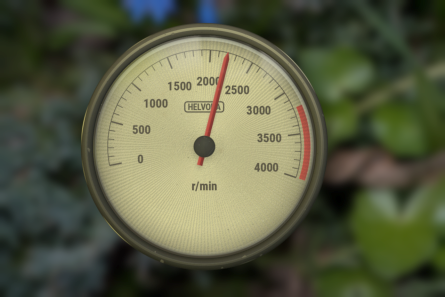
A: 2200 rpm
